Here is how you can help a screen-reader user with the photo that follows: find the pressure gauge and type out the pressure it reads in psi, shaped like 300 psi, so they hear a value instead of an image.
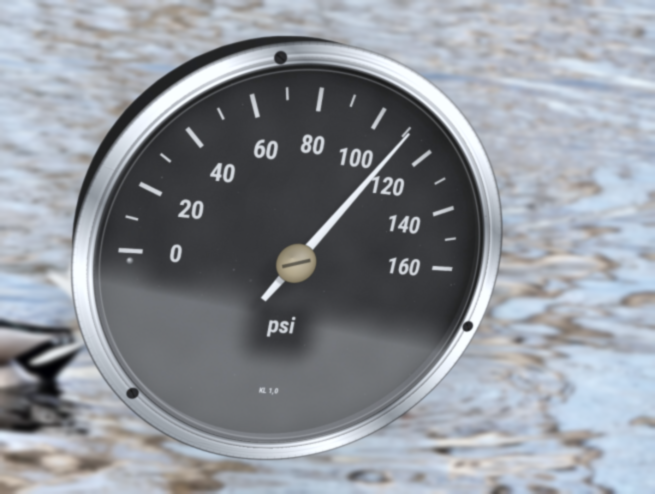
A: 110 psi
